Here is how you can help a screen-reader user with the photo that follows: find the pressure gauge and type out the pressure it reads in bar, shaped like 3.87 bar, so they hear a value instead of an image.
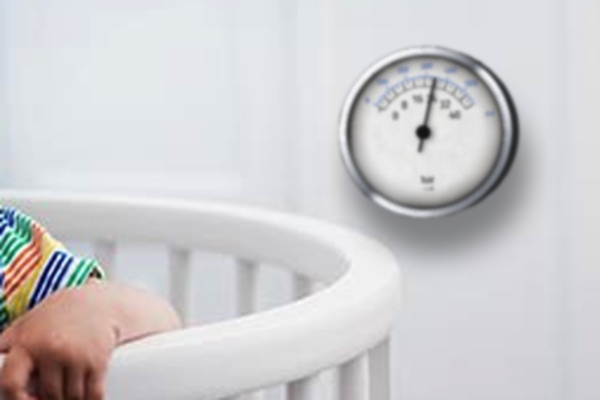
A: 24 bar
